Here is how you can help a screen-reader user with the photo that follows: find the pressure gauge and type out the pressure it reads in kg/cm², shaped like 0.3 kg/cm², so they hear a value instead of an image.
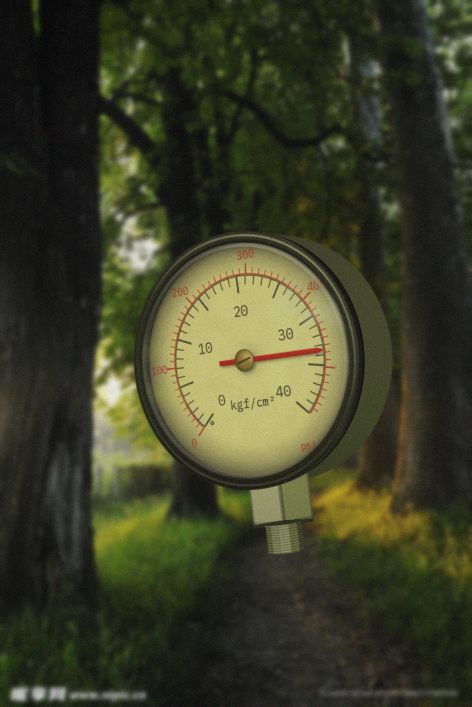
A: 33.5 kg/cm²
